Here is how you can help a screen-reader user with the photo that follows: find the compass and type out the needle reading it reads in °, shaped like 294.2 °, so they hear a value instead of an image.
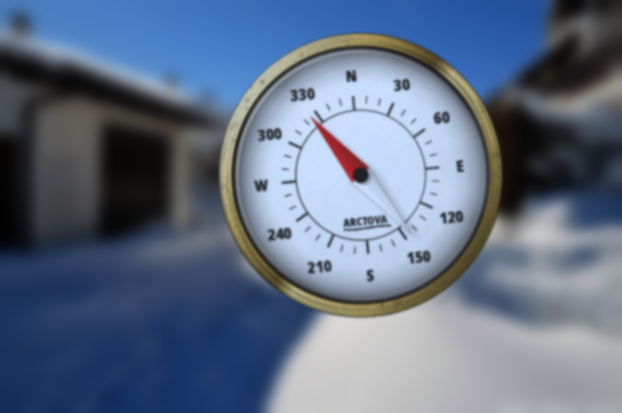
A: 325 °
